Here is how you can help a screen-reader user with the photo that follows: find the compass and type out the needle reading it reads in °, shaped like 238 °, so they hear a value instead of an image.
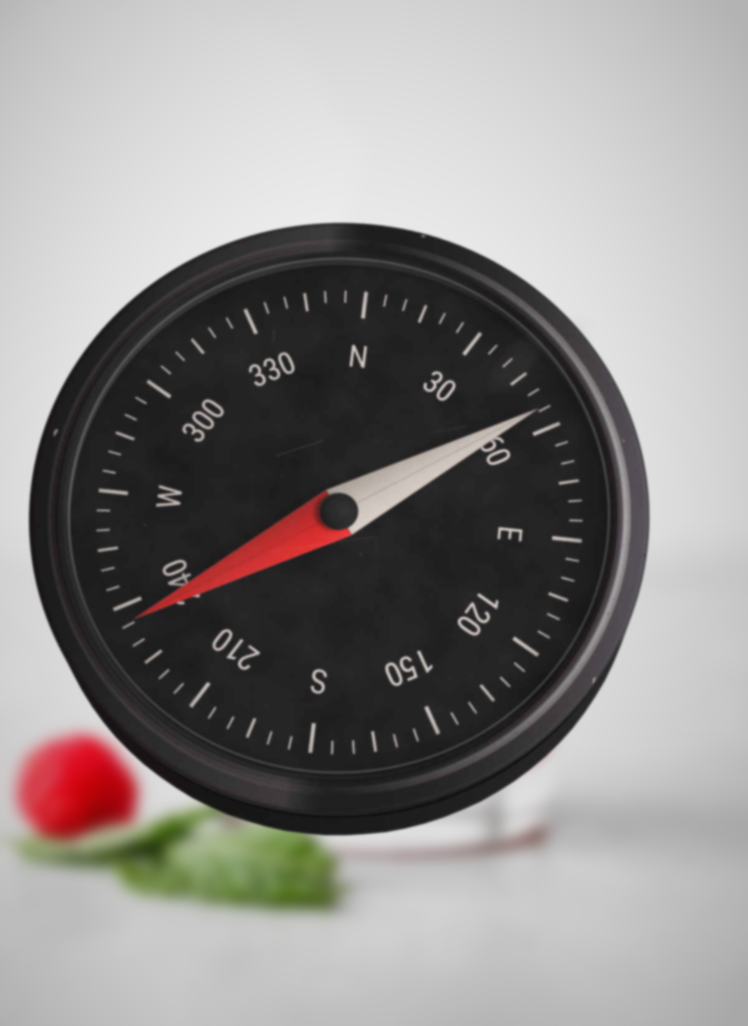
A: 235 °
